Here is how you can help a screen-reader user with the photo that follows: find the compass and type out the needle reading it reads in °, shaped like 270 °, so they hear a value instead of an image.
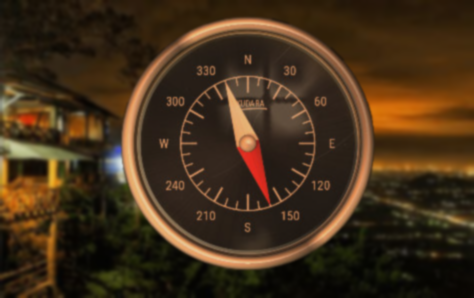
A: 160 °
